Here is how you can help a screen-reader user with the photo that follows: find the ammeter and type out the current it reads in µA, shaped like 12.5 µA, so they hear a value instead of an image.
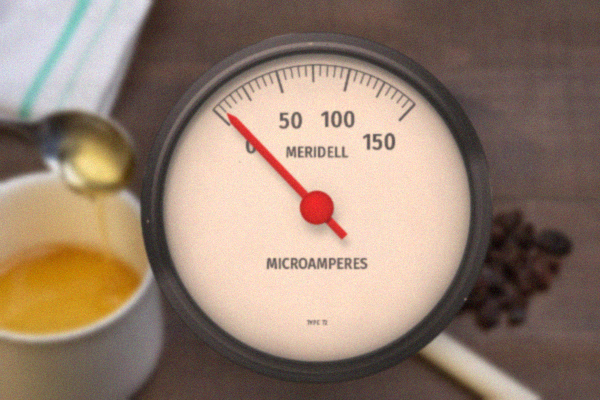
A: 5 µA
